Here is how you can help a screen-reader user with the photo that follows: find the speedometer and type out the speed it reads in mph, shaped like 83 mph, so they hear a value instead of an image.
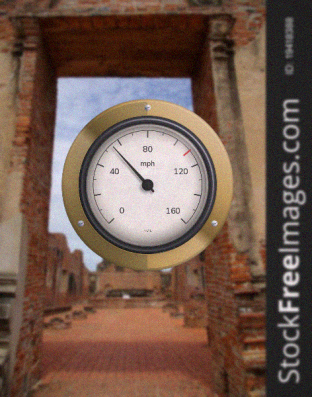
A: 55 mph
